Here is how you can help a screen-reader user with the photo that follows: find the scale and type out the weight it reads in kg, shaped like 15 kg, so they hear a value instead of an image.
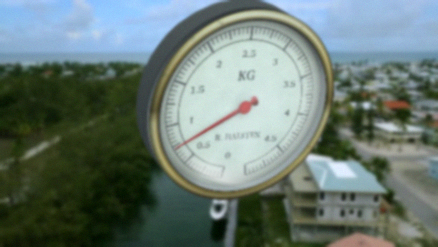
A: 0.75 kg
